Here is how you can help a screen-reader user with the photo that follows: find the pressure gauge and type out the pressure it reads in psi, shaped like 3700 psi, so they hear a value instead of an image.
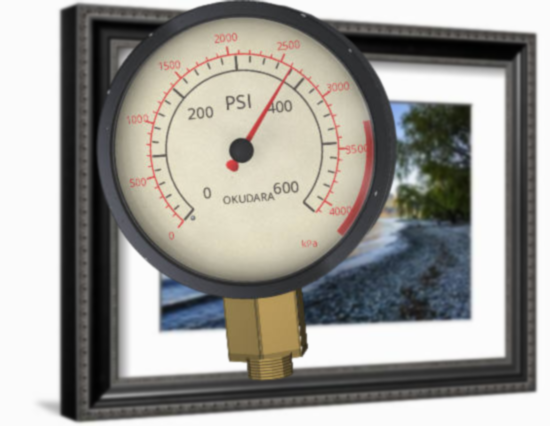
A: 380 psi
